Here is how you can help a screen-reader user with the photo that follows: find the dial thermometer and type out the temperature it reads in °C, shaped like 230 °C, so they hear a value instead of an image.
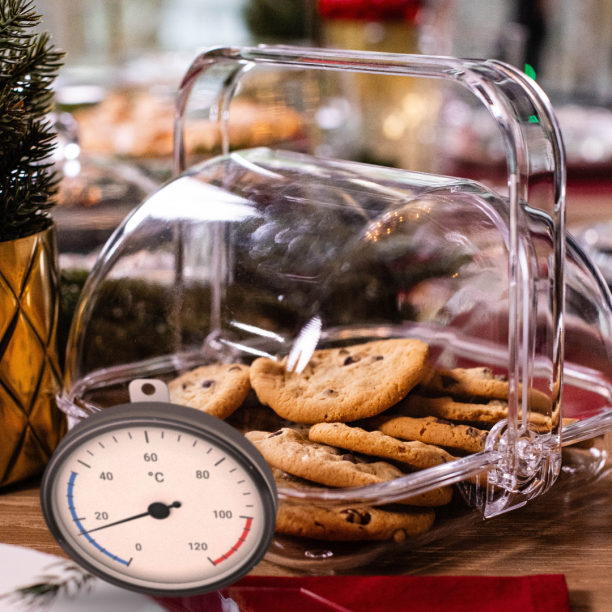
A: 16 °C
